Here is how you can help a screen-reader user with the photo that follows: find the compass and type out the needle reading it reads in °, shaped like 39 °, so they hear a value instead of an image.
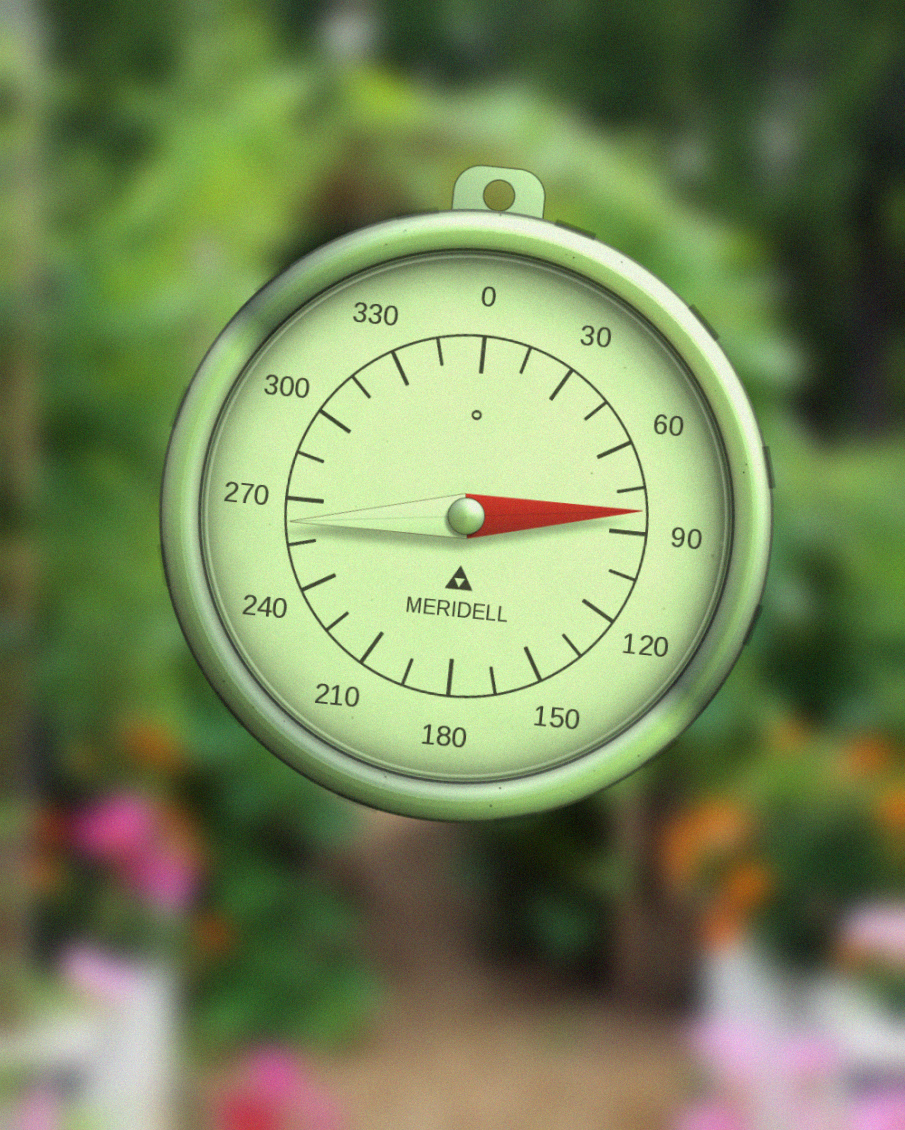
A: 82.5 °
